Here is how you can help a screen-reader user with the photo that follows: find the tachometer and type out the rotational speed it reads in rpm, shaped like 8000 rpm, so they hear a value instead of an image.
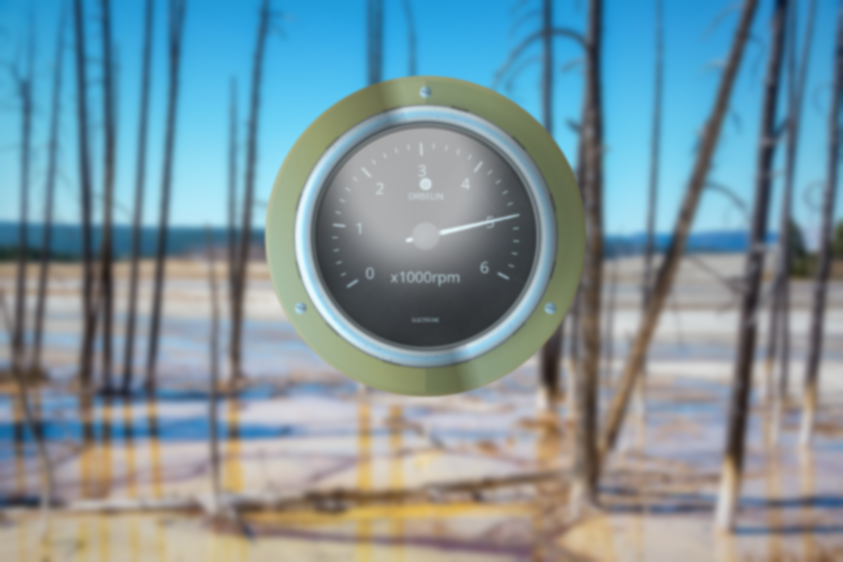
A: 5000 rpm
